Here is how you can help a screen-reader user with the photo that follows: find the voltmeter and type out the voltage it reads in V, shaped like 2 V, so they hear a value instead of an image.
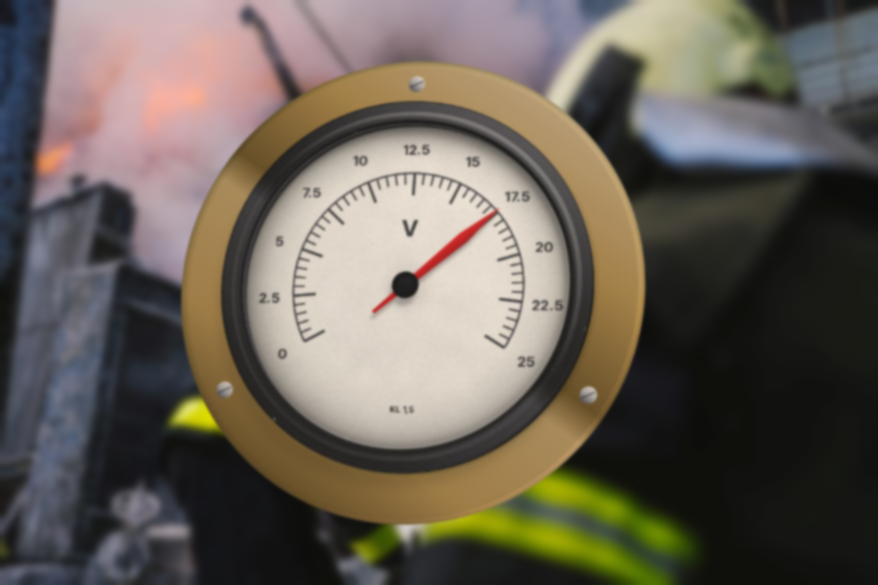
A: 17.5 V
